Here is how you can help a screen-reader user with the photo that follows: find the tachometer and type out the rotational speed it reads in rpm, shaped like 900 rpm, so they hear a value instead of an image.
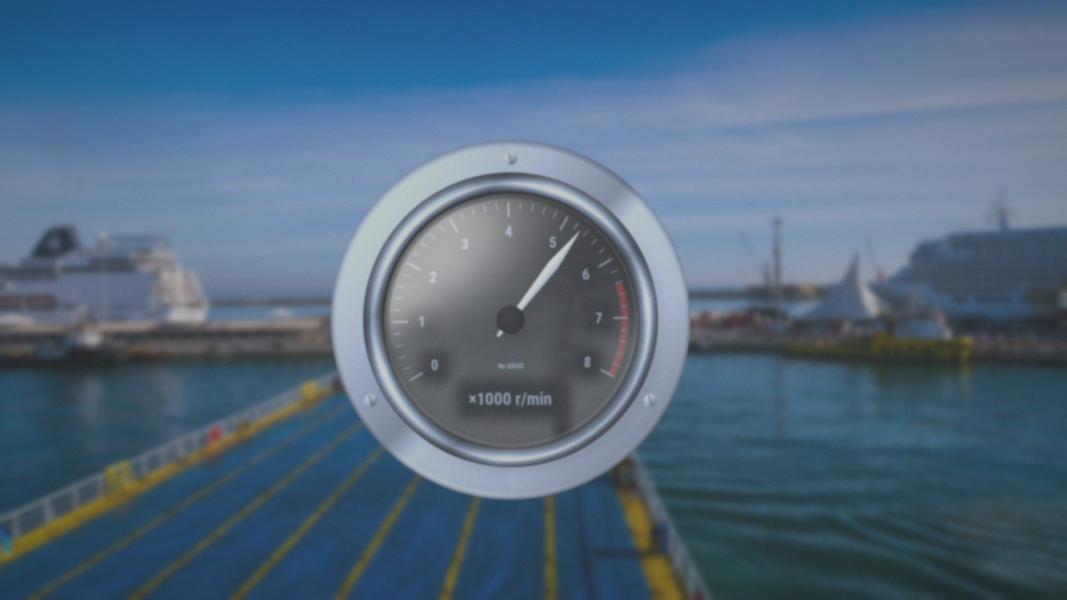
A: 5300 rpm
